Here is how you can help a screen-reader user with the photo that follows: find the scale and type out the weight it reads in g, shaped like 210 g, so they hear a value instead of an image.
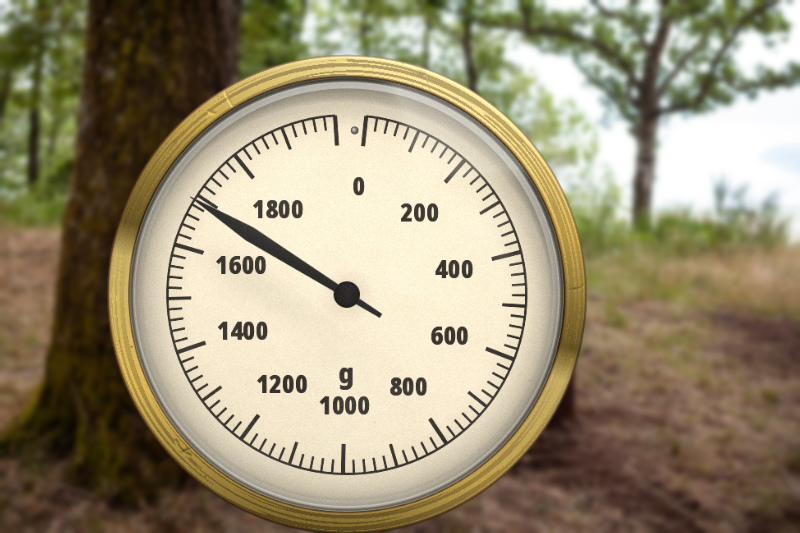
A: 1690 g
